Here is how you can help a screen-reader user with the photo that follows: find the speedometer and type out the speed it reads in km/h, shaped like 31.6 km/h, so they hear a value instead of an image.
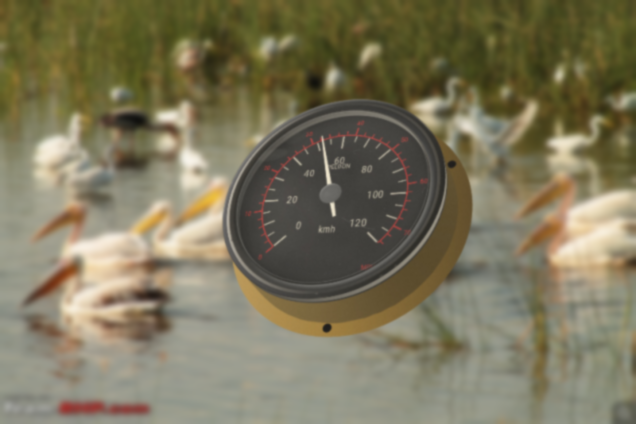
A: 52.5 km/h
